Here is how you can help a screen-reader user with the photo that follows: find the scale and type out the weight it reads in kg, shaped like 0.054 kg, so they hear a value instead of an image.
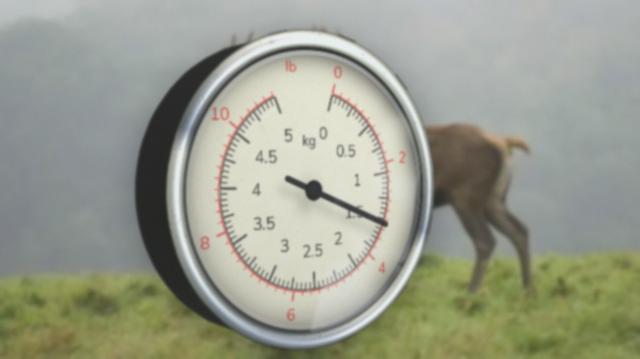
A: 1.5 kg
